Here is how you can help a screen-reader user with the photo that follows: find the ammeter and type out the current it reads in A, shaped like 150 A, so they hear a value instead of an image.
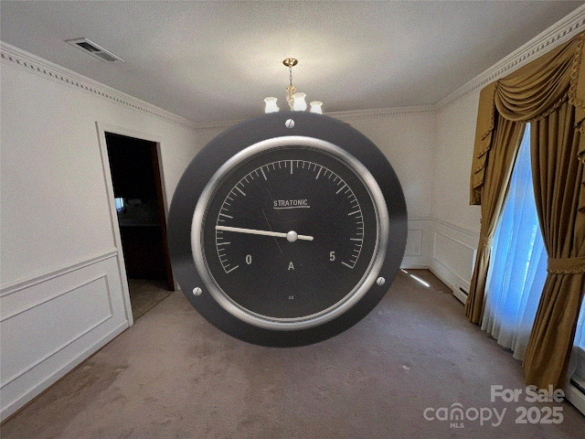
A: 0.8 A
